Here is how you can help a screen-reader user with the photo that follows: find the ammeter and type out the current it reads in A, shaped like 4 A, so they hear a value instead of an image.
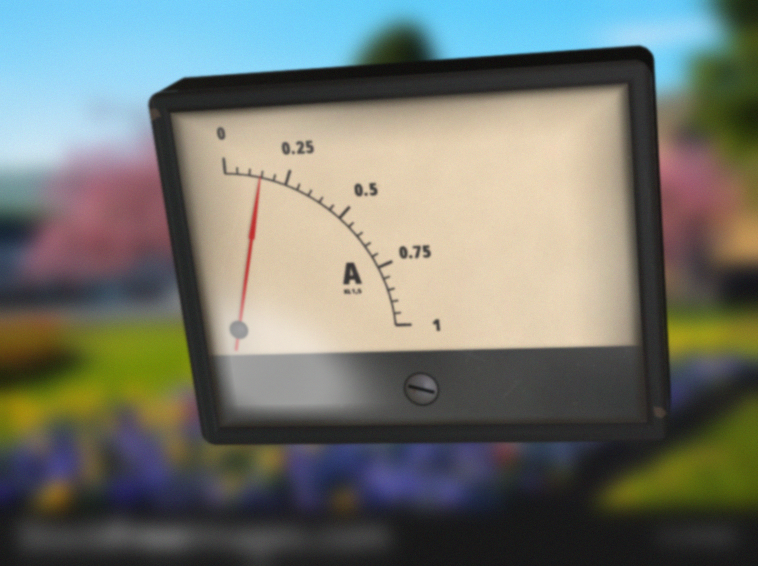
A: 0.15 A
